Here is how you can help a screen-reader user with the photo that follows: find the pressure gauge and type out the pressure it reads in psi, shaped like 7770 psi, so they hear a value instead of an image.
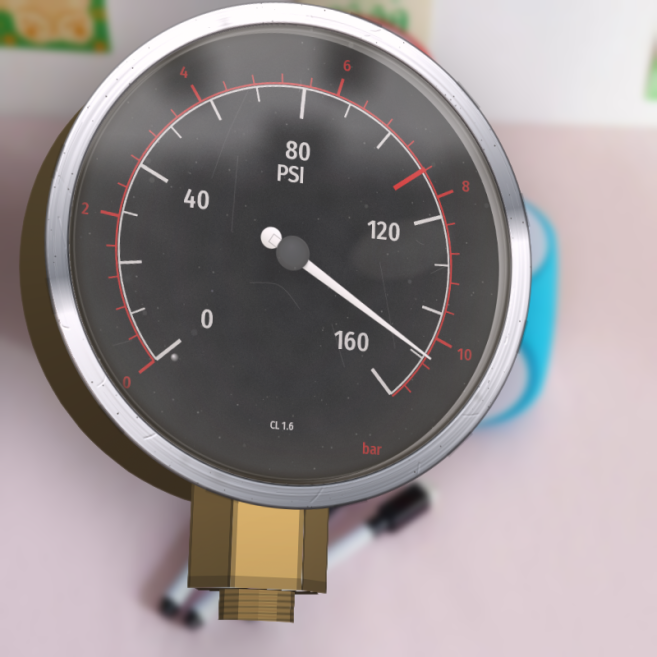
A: 150 psi
